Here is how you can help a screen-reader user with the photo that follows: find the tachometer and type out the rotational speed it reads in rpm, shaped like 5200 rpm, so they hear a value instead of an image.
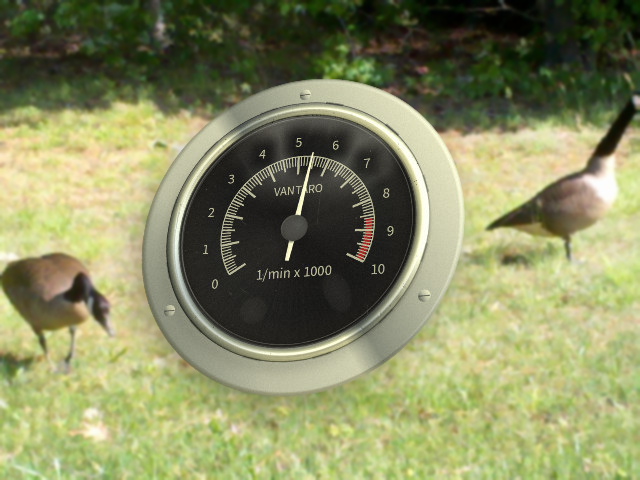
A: 5500 rpm
